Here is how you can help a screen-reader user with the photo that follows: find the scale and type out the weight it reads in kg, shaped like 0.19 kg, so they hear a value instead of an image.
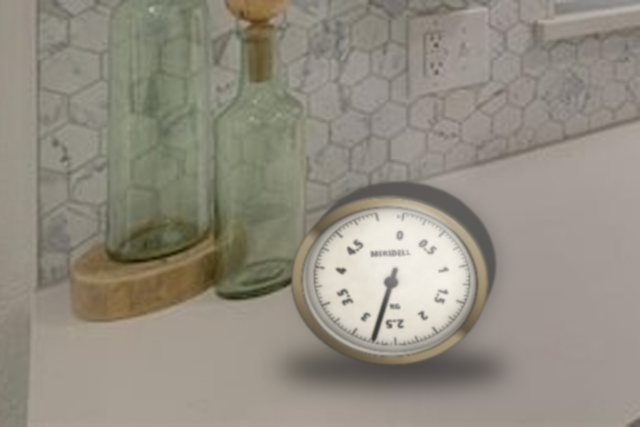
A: 2.75 kg
